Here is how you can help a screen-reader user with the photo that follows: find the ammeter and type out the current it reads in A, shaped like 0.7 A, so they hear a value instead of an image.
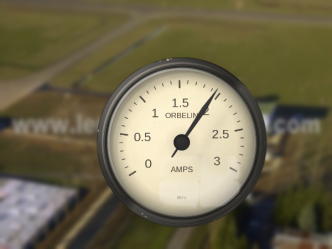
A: 1.95 A
